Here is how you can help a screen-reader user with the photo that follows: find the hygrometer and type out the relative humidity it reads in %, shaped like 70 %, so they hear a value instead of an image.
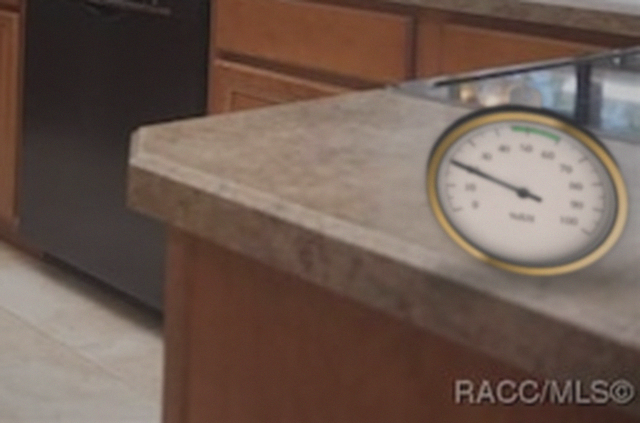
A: 20 %
